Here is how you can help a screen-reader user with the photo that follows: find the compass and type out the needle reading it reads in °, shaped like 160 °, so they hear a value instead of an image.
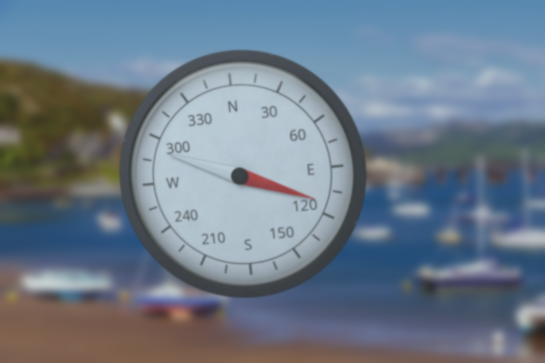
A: 112.5 °
